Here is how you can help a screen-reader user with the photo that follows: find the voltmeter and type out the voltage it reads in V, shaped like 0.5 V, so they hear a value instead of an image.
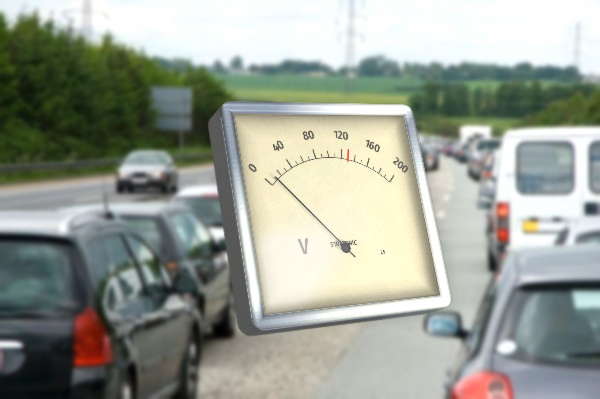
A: 10 V
